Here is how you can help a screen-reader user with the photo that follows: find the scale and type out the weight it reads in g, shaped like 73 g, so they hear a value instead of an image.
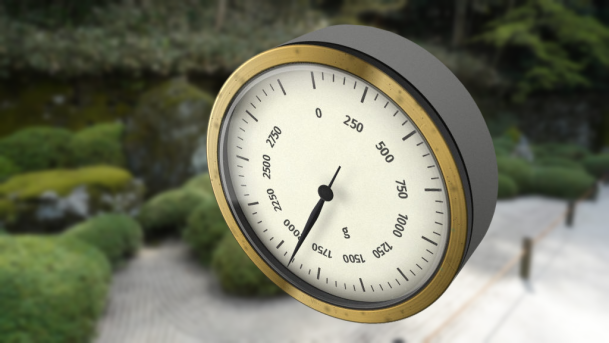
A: 1900 g
